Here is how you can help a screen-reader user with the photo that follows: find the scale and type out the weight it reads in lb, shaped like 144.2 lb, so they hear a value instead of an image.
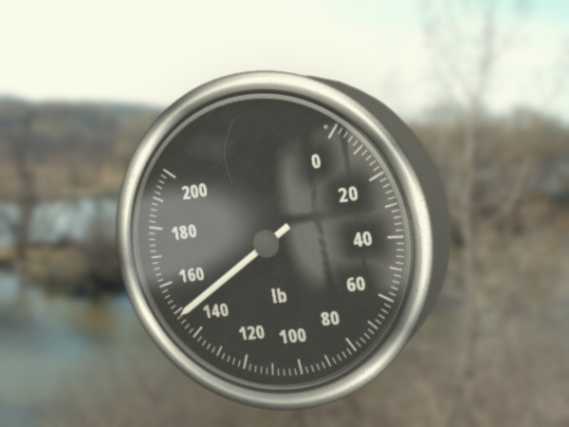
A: 148 lb
